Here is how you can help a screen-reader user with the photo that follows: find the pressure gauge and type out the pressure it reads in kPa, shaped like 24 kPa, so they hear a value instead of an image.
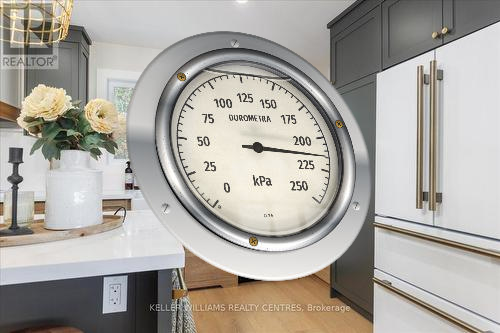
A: 215 kPa
